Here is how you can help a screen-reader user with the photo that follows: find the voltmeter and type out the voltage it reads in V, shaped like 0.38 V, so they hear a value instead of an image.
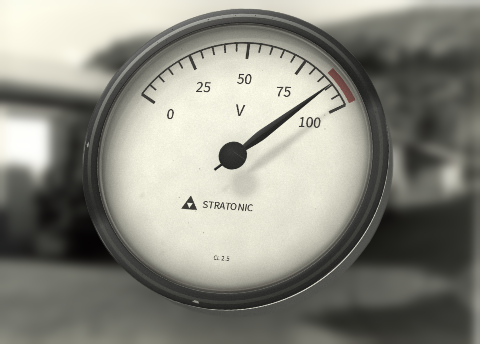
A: 90 V
